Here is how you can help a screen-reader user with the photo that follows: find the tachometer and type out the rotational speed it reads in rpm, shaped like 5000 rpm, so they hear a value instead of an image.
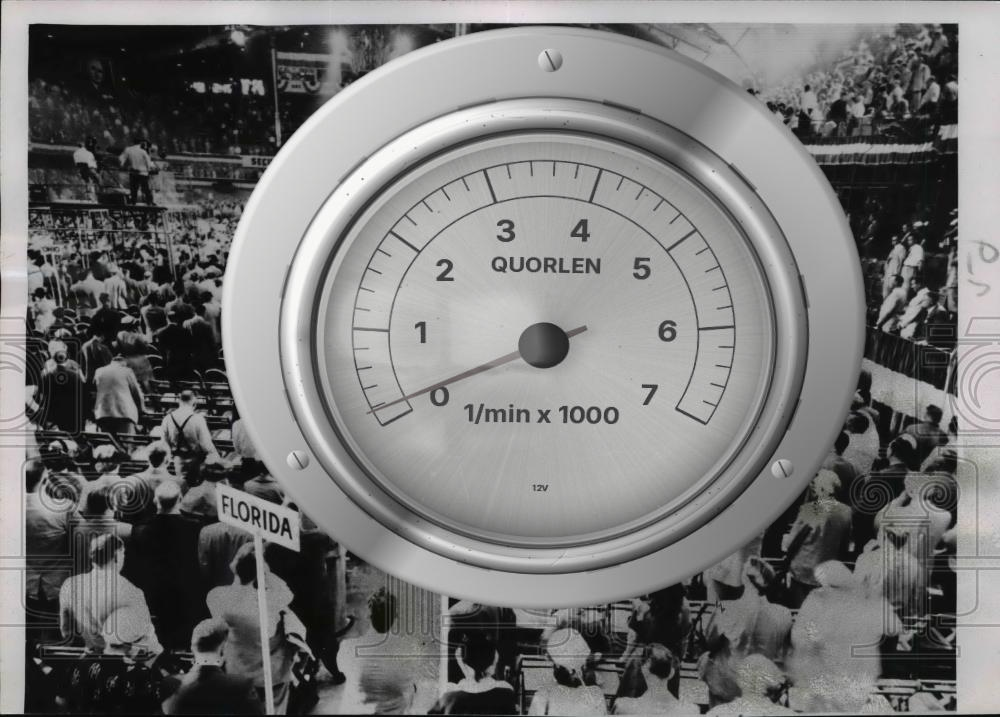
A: 200 rpm
